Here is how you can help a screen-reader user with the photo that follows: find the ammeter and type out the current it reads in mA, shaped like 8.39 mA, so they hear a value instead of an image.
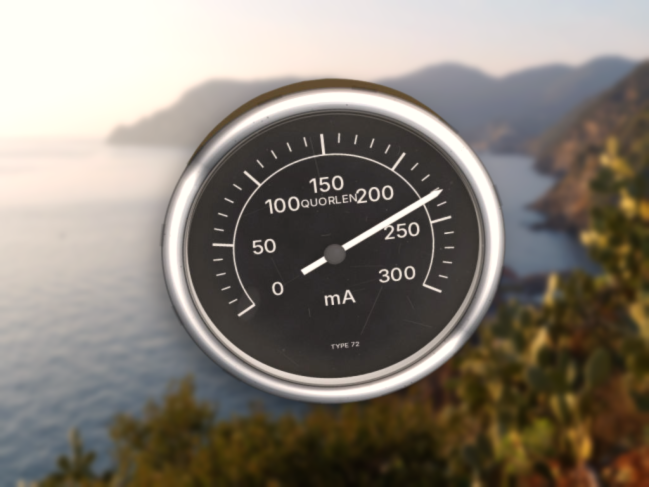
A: 230 mA
